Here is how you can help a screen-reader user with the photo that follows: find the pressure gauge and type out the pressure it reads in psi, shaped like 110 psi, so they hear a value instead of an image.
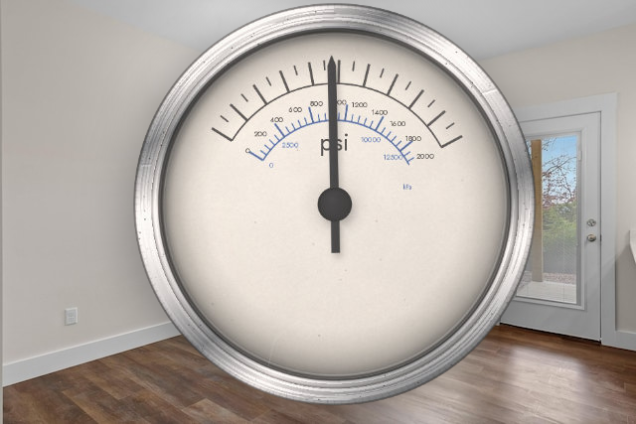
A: 950 psi
